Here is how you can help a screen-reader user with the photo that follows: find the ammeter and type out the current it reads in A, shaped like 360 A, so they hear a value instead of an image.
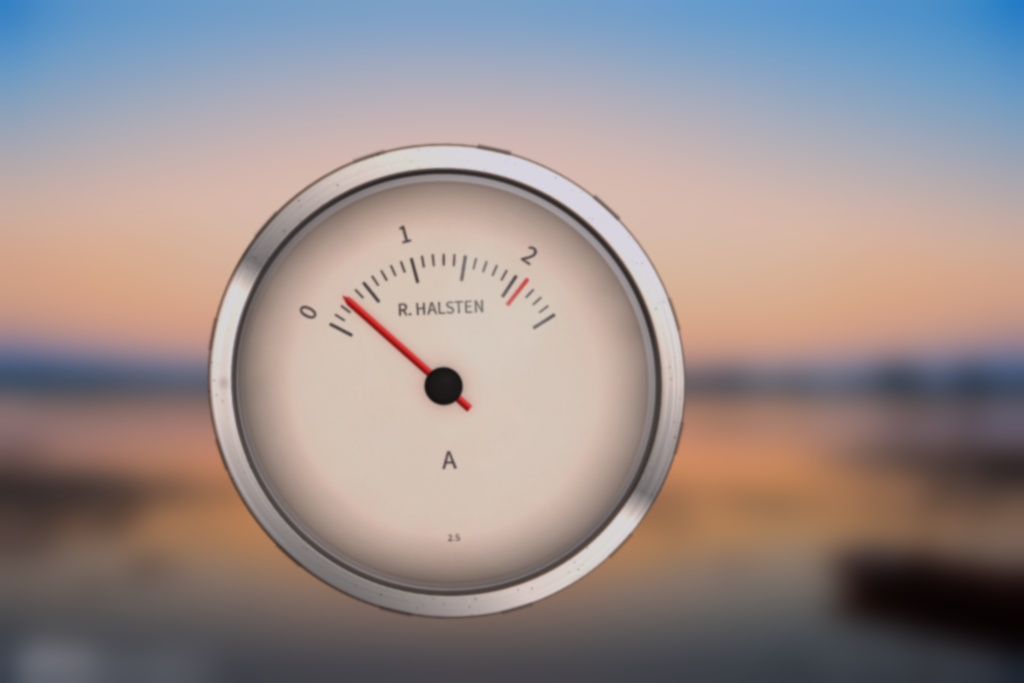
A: 0.3 A
